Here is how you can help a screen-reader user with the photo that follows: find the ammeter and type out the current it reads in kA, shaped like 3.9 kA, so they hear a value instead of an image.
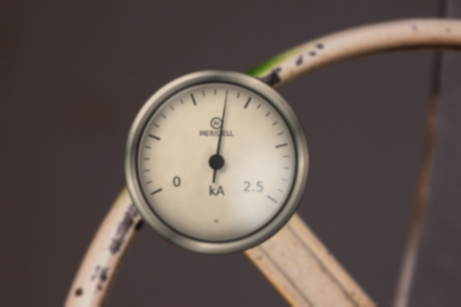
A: 1.3 kA
